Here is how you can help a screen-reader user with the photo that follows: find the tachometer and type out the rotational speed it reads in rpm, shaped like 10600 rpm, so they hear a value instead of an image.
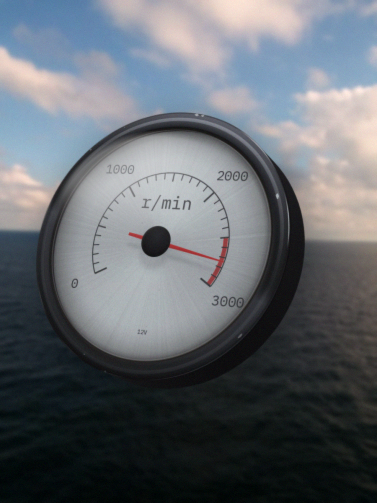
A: 2750 rpm
